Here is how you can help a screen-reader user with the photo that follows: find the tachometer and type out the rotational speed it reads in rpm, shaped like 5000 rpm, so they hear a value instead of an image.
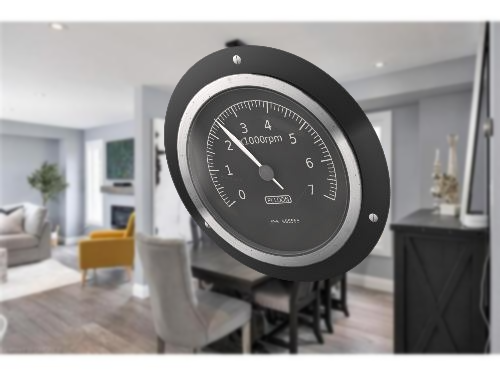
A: 2500 rpm
